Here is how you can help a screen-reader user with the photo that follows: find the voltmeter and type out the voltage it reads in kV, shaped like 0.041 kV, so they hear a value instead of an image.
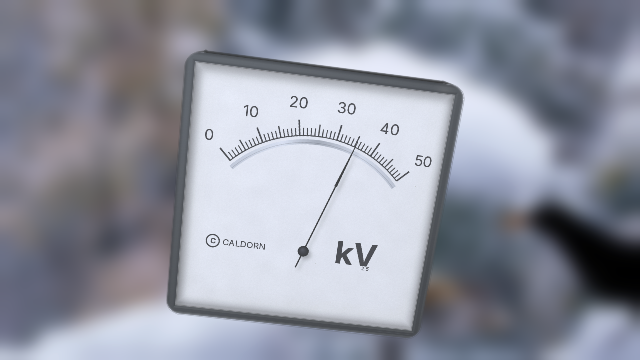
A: 35 kV
